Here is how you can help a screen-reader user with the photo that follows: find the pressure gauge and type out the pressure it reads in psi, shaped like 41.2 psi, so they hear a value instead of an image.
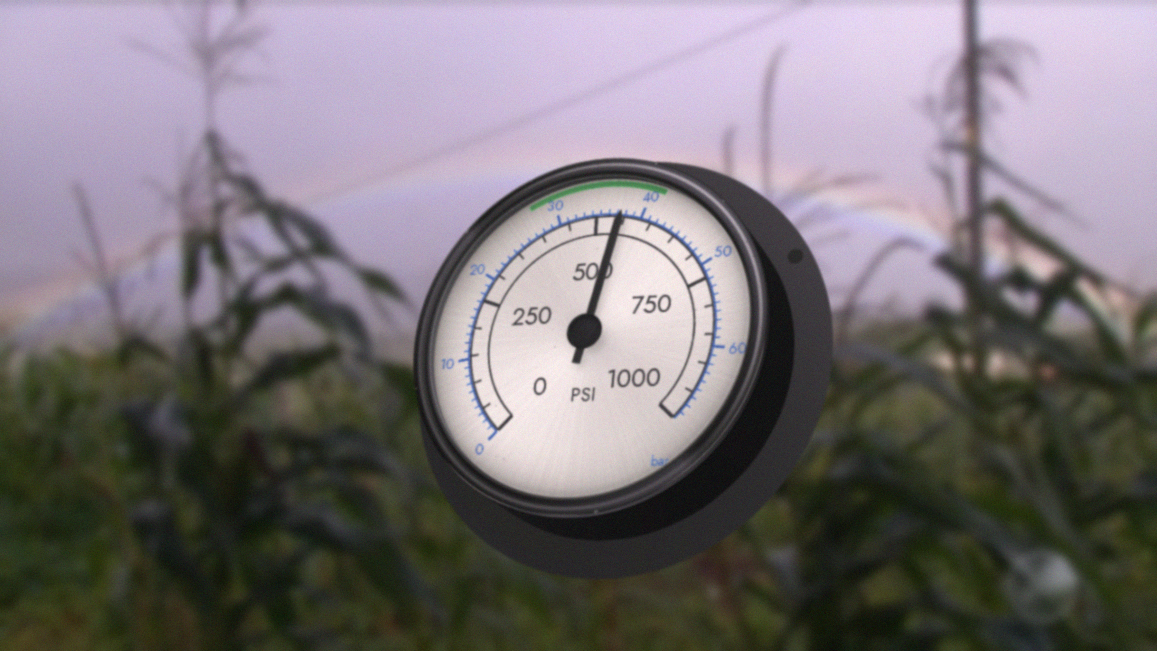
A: 550 psi
